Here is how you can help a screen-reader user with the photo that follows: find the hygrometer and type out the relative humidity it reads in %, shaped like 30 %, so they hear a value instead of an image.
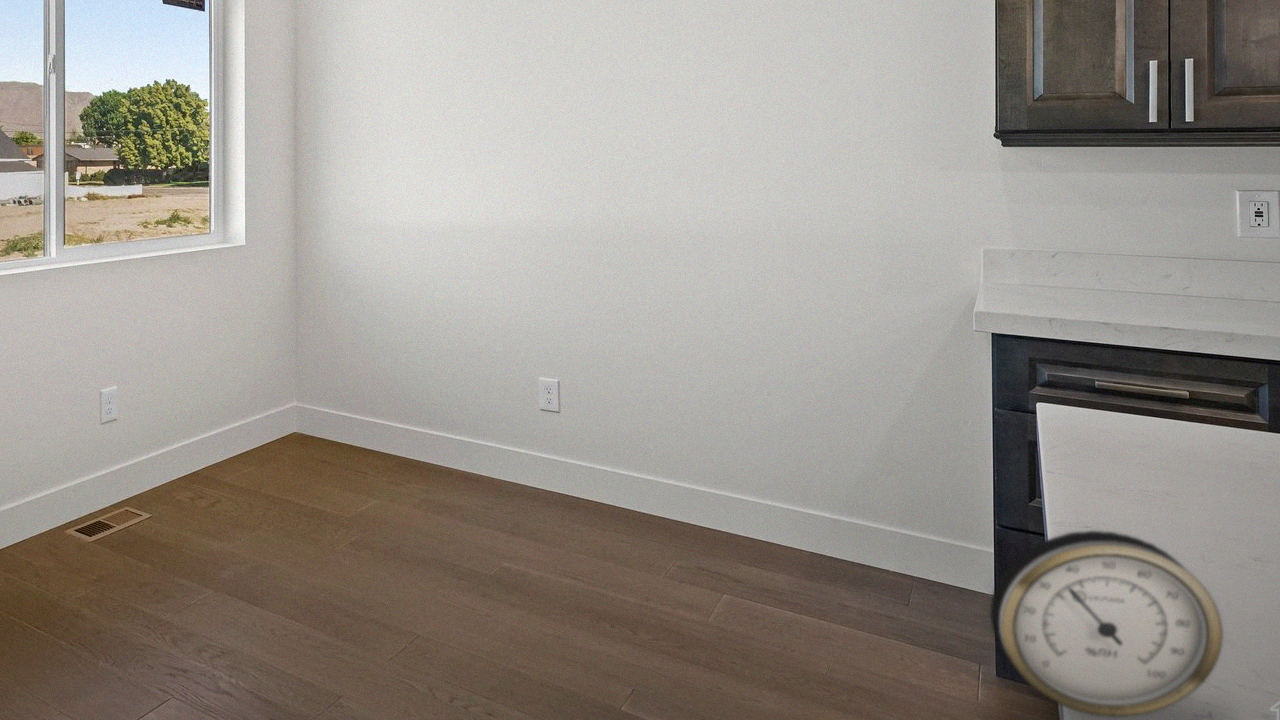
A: 35 %
